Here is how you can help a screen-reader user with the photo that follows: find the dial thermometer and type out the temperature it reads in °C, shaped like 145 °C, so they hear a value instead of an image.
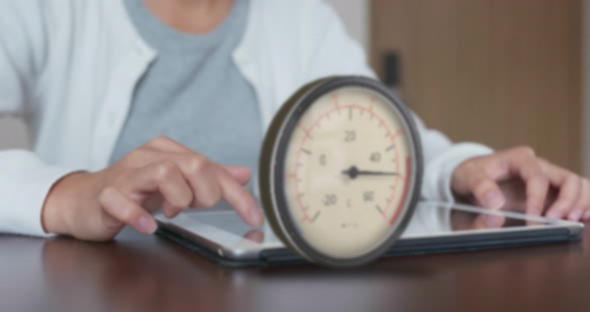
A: 48 °C
